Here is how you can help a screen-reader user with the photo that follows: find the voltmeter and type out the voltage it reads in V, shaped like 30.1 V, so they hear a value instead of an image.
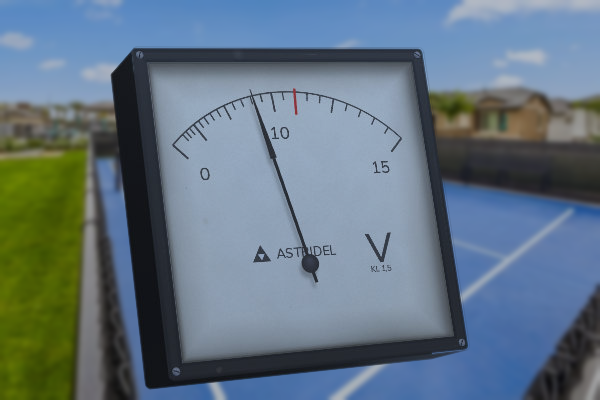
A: 9 V
